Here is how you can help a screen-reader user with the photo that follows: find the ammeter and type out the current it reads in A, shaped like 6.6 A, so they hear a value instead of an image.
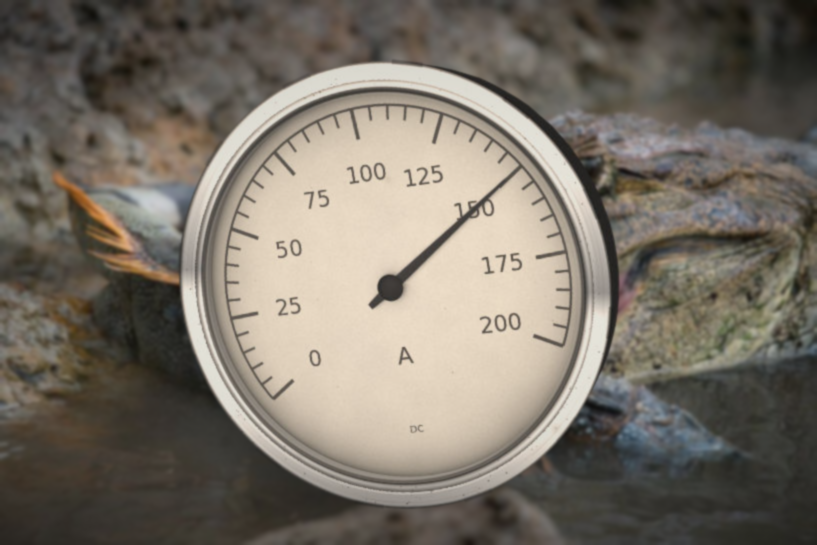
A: 150 A
